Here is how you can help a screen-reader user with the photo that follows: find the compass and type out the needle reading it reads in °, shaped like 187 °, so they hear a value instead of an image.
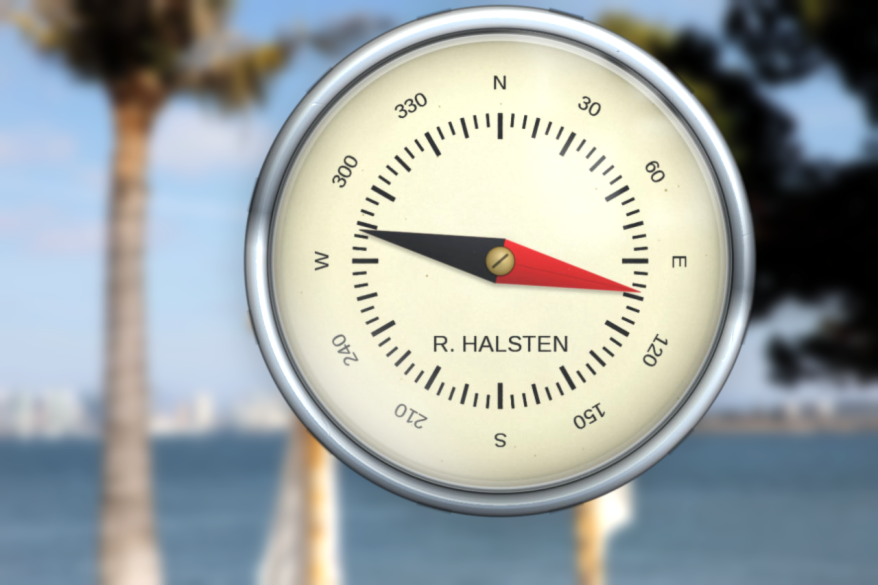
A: 102.5 °
